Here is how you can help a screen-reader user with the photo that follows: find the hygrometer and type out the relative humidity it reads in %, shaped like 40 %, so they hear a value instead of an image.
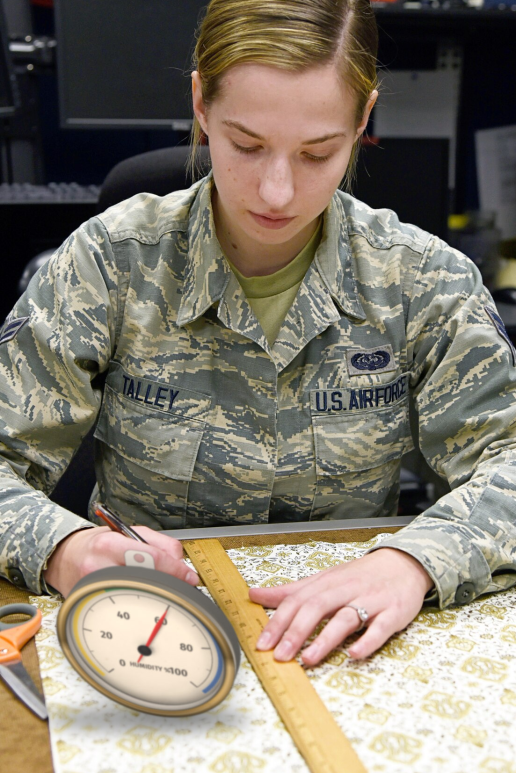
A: 60 %
